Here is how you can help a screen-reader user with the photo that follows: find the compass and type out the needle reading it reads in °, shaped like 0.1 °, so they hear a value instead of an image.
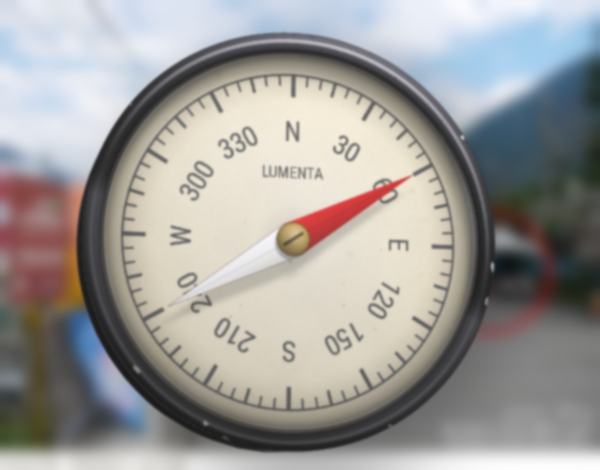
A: 60 °
